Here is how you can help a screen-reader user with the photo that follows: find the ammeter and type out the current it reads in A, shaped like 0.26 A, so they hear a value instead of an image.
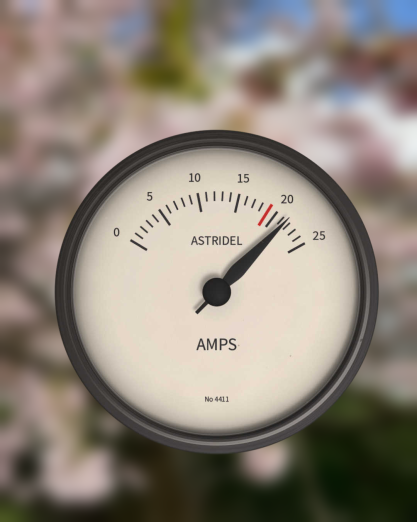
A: 21.5 A
